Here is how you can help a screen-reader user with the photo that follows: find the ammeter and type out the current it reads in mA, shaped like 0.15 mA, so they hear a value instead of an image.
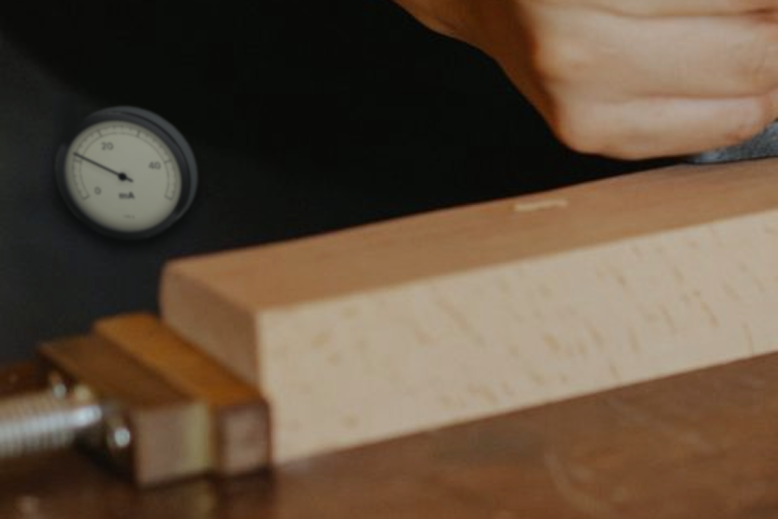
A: 12 mA
